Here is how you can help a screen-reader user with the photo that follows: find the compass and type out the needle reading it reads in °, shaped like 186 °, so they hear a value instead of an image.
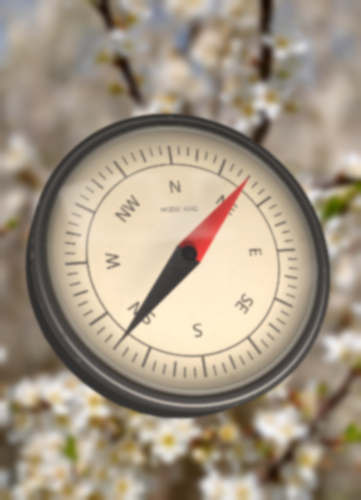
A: 45 °
